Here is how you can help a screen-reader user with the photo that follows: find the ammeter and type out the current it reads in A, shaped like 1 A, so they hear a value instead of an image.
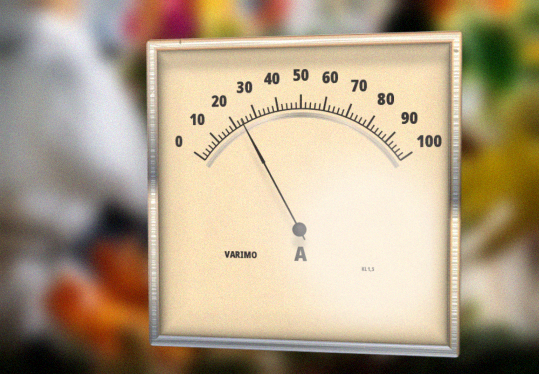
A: 24 A
